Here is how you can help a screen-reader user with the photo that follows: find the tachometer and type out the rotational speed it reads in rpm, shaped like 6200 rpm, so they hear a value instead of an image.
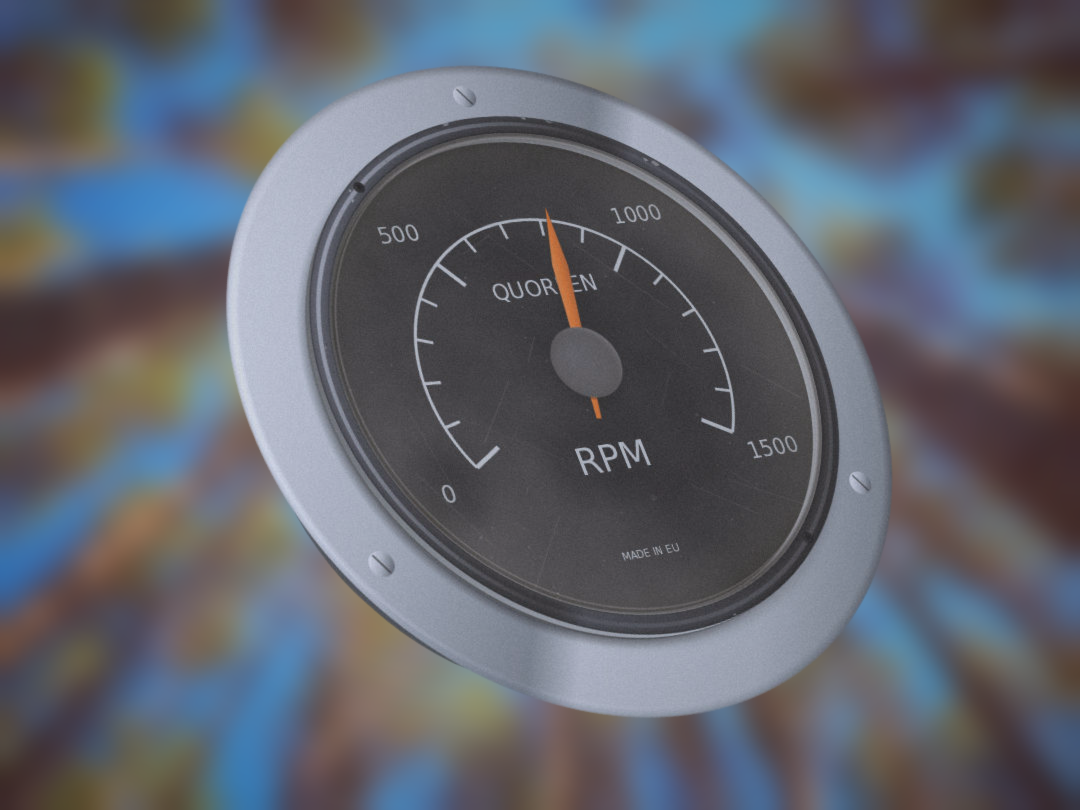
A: 800 rpm
